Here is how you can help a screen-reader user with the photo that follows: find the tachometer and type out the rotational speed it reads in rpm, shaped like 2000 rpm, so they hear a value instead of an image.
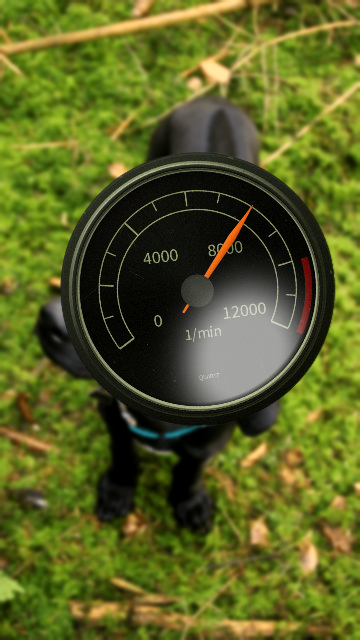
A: 8000 rpm
